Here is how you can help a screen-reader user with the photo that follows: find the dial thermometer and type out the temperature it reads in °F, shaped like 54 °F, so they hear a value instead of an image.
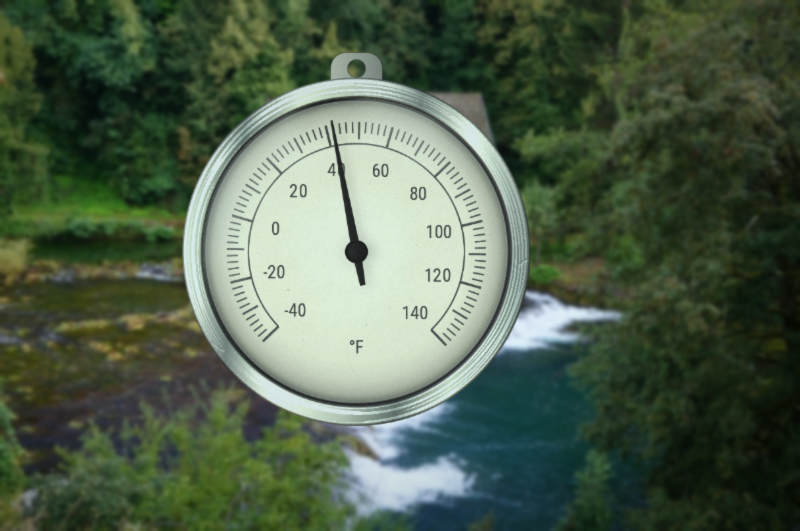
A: 42 °F
